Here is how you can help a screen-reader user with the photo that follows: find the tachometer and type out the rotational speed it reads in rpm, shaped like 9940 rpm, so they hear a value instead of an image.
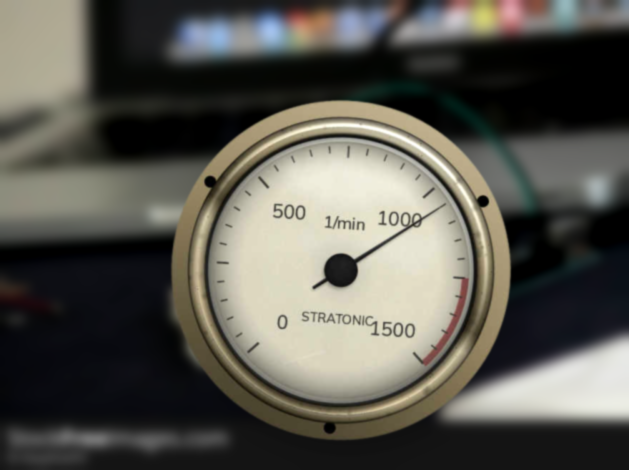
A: 1050 rpm
